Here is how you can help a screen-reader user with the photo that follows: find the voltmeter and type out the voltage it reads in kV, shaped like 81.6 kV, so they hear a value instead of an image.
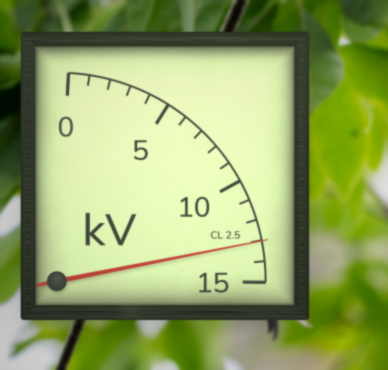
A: 13 kV
